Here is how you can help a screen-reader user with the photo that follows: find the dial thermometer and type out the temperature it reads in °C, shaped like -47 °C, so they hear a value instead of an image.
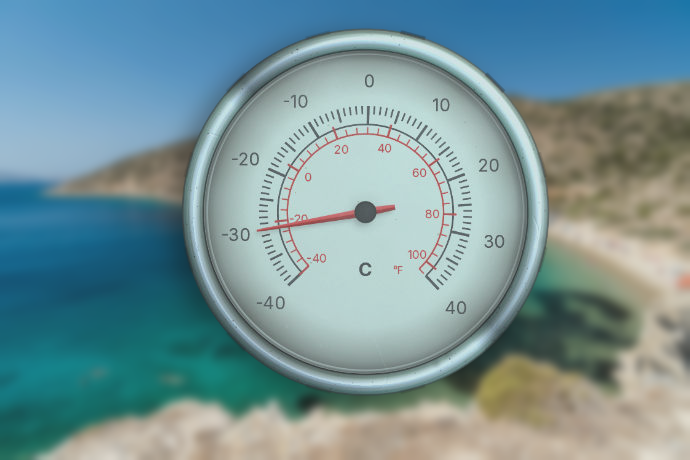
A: -30 °C
